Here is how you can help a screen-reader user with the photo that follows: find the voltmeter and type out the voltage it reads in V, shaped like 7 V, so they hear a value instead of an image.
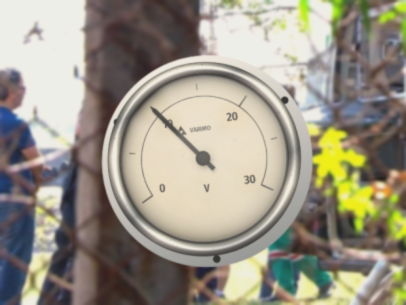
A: 10 V
